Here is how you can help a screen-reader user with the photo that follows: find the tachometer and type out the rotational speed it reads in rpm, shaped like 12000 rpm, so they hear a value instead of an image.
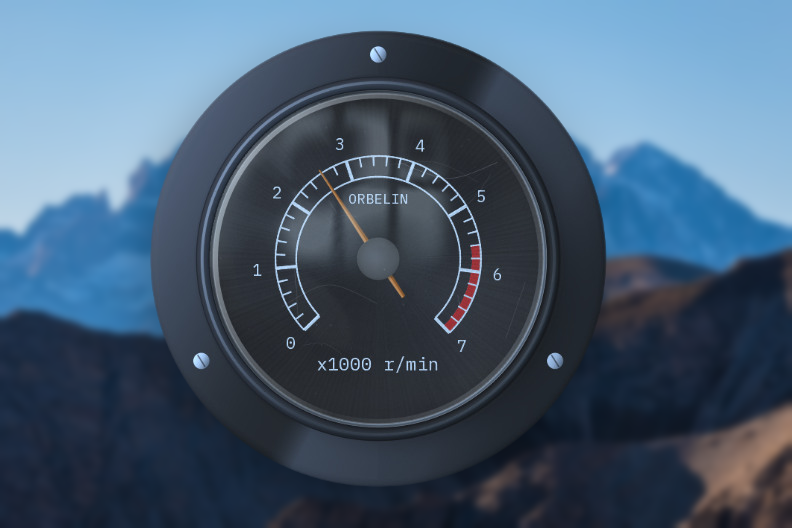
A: 2600 rpm
